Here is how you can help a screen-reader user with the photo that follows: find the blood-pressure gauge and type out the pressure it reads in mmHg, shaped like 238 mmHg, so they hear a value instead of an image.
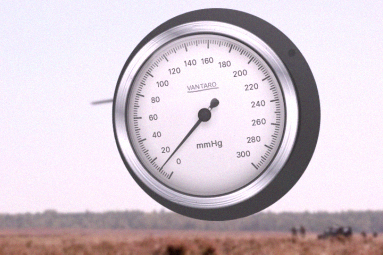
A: 10 mmHg
